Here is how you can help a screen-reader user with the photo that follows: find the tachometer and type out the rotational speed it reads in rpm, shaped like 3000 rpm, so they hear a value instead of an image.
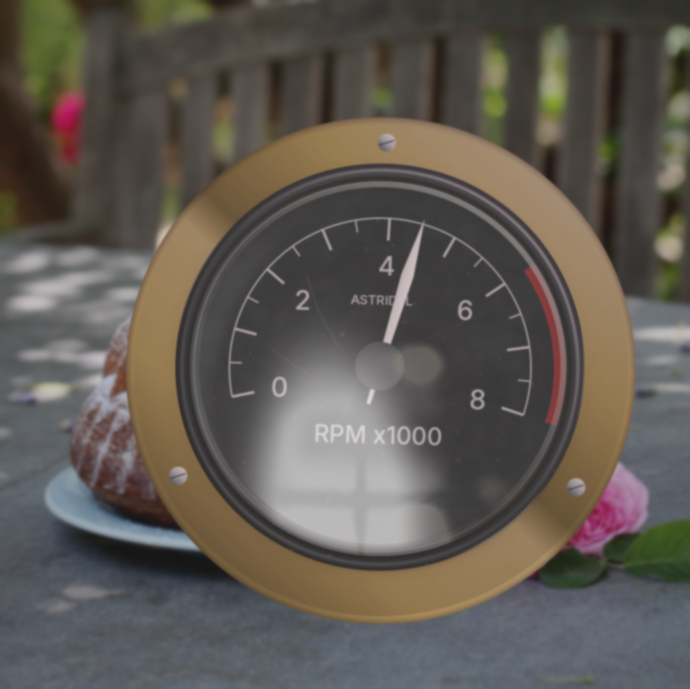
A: 4500 rpm
